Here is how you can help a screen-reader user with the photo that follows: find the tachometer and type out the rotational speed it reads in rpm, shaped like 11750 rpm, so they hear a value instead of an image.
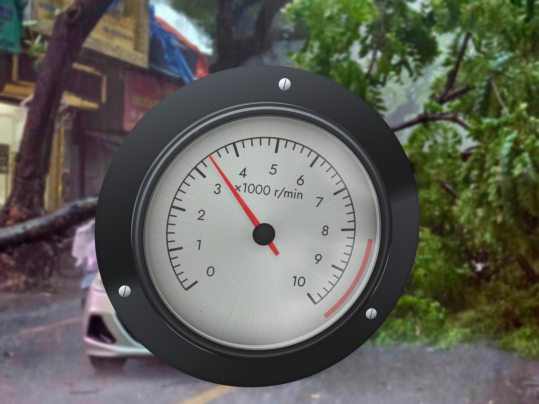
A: 3400 rpm
